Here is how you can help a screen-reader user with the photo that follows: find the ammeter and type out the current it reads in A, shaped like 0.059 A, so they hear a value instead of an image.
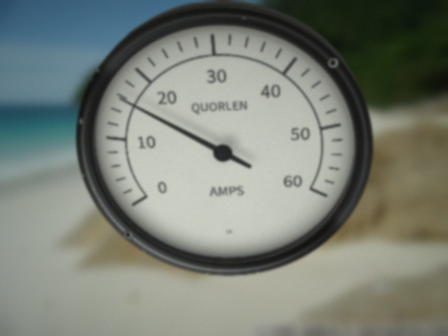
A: 16 A
